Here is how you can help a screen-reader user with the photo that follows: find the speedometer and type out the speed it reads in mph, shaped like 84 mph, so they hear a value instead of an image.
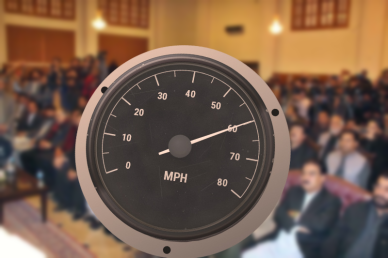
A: 60 mph
